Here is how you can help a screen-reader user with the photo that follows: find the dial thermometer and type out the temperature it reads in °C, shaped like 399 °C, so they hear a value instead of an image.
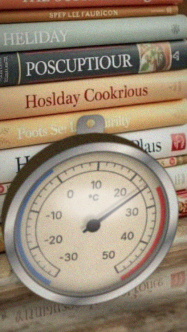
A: 24 °C
